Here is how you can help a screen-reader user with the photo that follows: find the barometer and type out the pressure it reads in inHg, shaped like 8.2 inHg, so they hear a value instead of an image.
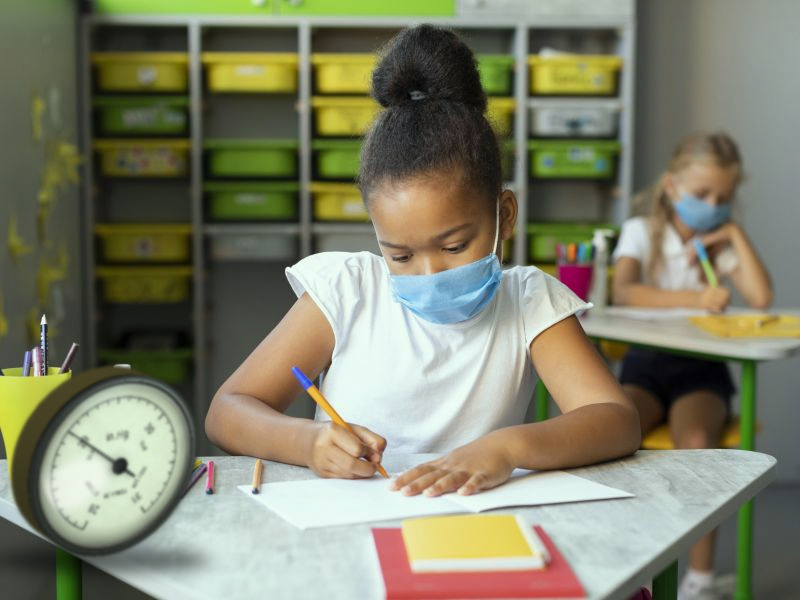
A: 29 inHg
